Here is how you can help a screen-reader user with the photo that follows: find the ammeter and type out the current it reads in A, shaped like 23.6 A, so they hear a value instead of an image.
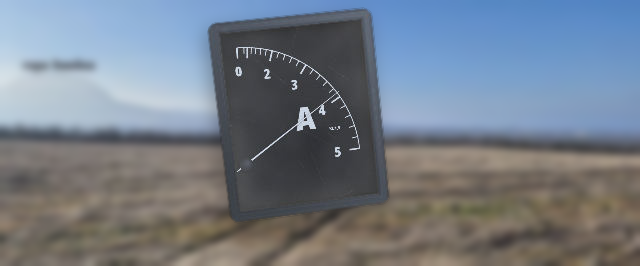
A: 3.9 A
